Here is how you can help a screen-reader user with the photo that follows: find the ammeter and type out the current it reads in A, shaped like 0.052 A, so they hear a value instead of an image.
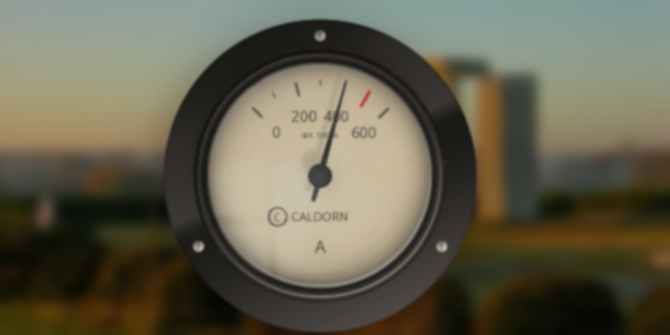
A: 400 A
